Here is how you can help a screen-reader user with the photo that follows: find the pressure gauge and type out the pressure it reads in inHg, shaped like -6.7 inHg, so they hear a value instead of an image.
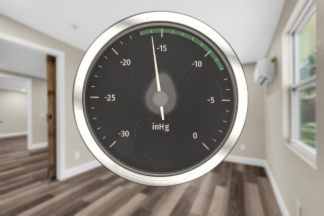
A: -16 inHg
